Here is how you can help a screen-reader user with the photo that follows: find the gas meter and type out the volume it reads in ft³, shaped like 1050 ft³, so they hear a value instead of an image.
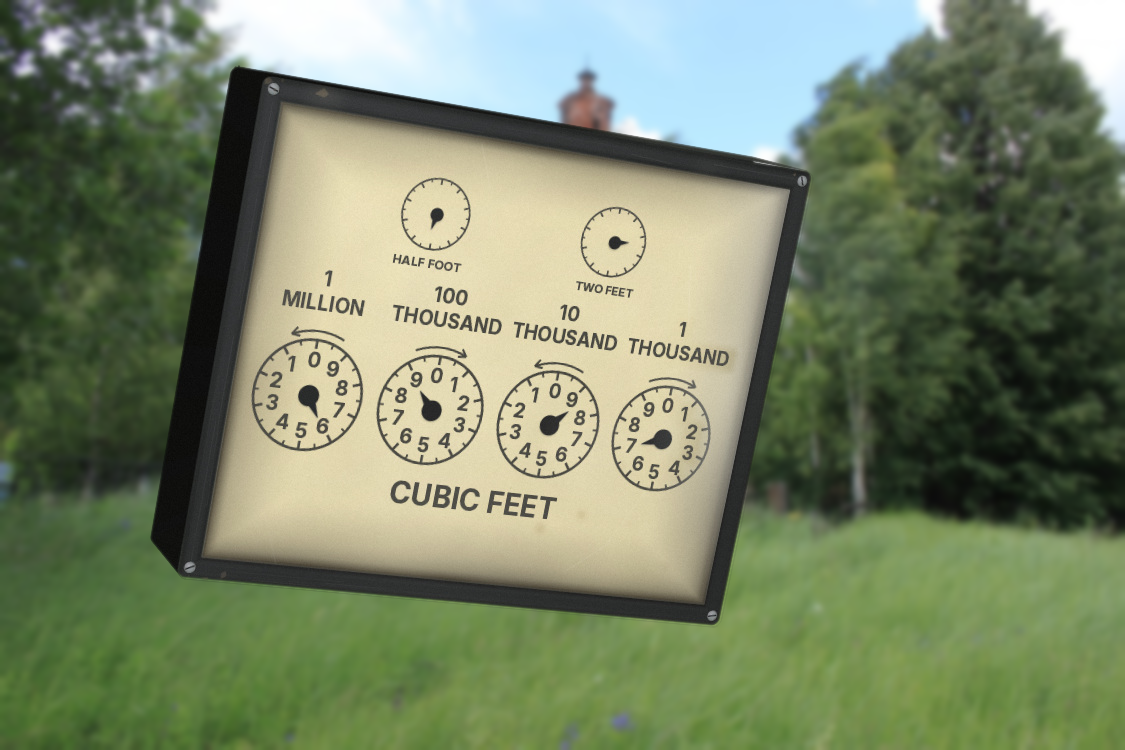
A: 588700 ft³
